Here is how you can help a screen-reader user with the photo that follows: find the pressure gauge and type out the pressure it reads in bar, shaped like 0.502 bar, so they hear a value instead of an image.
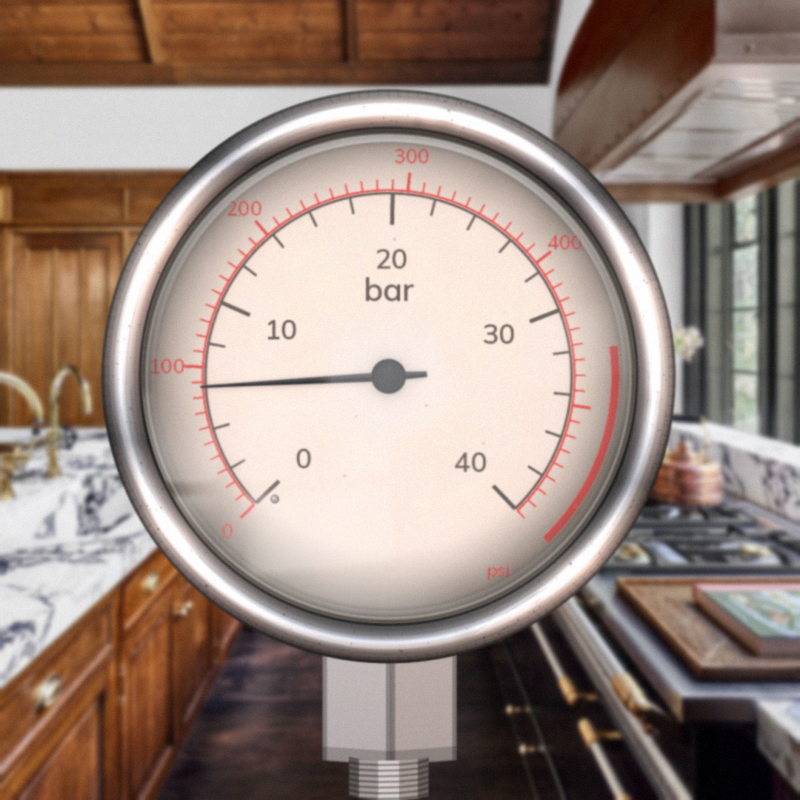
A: 6 bar
